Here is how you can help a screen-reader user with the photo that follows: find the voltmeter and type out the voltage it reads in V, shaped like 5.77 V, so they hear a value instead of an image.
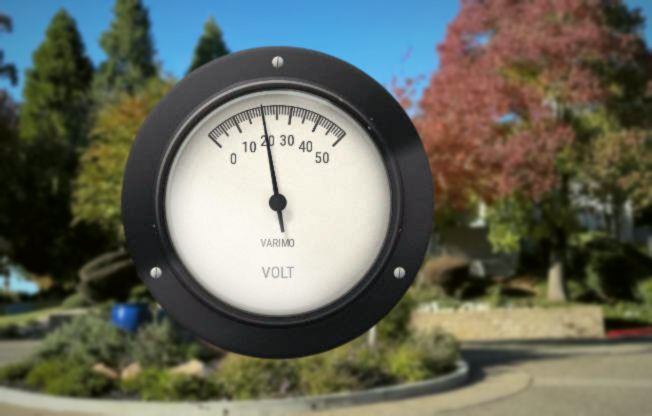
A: 20 V
